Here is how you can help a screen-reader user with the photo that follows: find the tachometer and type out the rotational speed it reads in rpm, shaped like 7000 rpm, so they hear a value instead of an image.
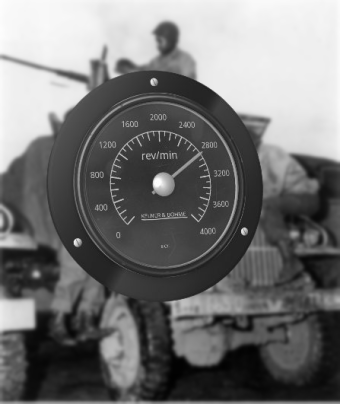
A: 2800 rpm
